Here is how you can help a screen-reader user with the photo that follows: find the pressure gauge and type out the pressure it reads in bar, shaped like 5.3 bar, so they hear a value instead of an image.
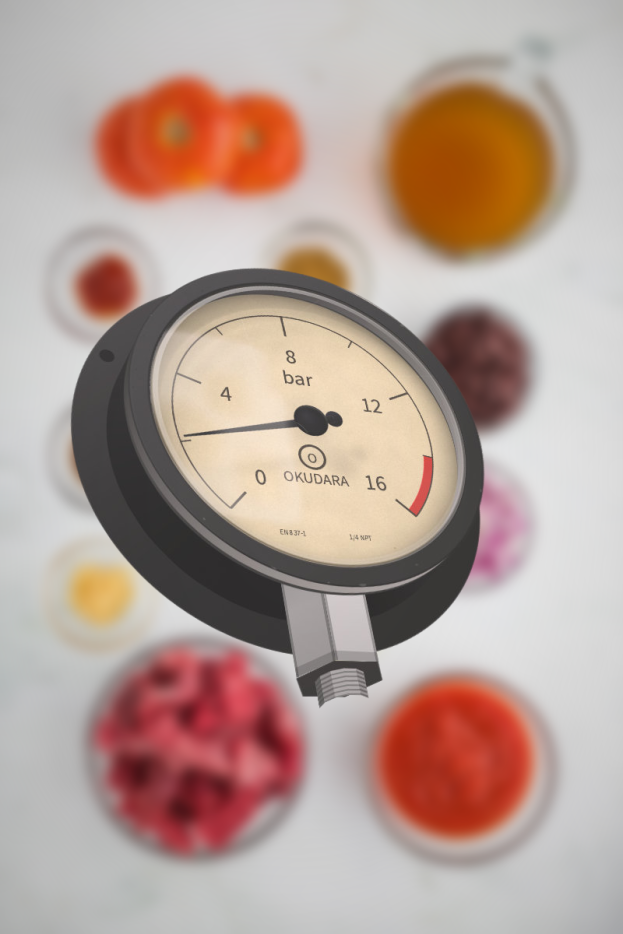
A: 2 bar
